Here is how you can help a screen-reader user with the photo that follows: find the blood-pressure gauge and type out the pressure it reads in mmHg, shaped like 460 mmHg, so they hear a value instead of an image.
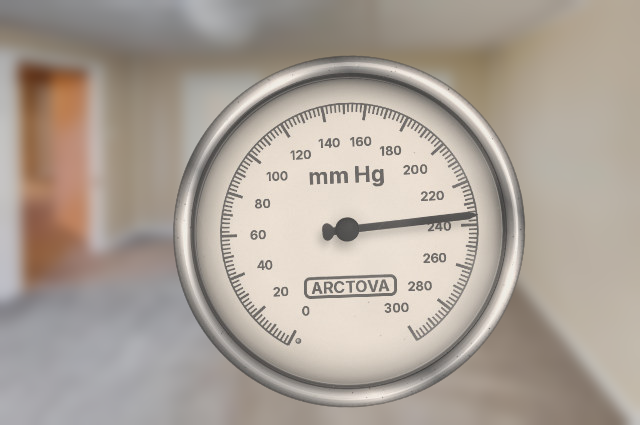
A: 236 mmHg
